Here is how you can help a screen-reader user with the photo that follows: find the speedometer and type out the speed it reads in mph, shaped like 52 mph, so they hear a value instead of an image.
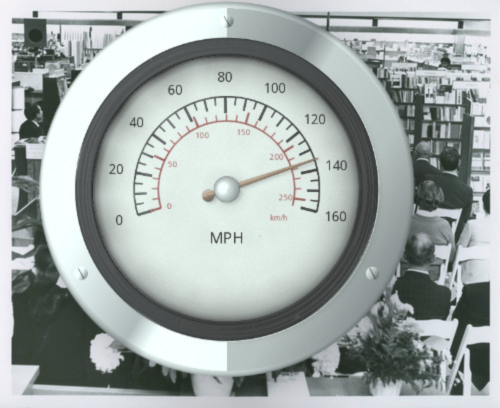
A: 135 mph
